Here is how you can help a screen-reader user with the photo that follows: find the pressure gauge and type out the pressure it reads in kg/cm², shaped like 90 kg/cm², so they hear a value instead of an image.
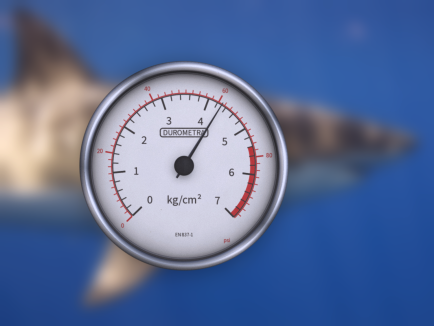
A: 4.3 kg/cm²
